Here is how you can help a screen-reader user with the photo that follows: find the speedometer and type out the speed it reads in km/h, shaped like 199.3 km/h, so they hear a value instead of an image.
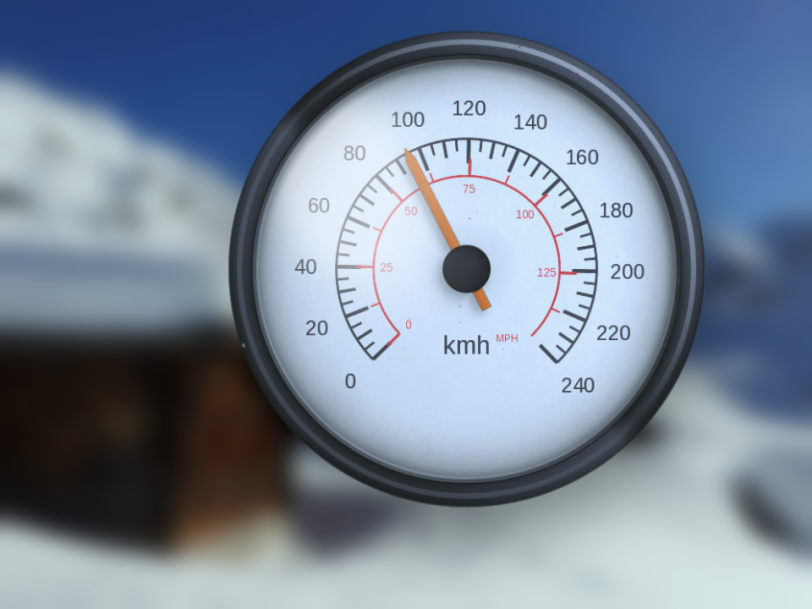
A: 95 km/h
